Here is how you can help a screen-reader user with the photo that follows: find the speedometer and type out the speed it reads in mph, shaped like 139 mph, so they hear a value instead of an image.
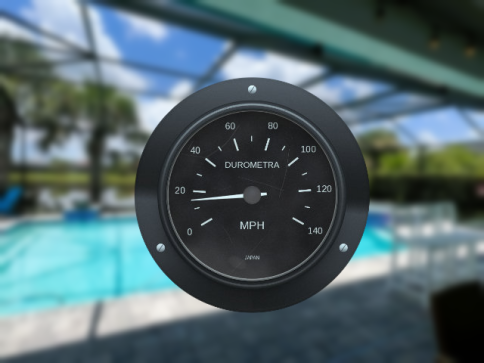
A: 15 mph
